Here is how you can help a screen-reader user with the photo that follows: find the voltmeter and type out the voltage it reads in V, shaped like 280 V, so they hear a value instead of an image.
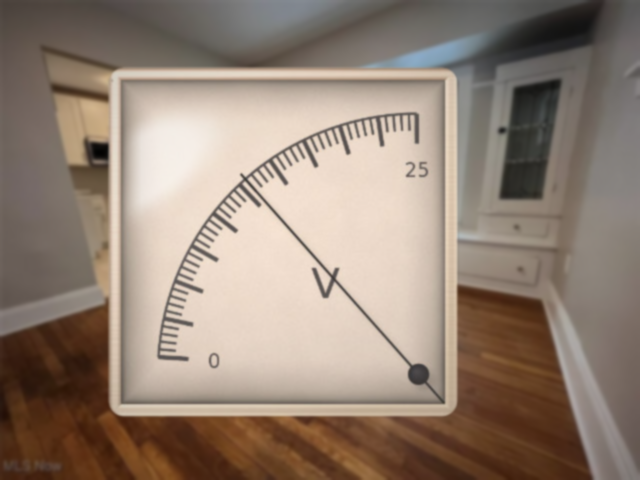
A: 13 V
